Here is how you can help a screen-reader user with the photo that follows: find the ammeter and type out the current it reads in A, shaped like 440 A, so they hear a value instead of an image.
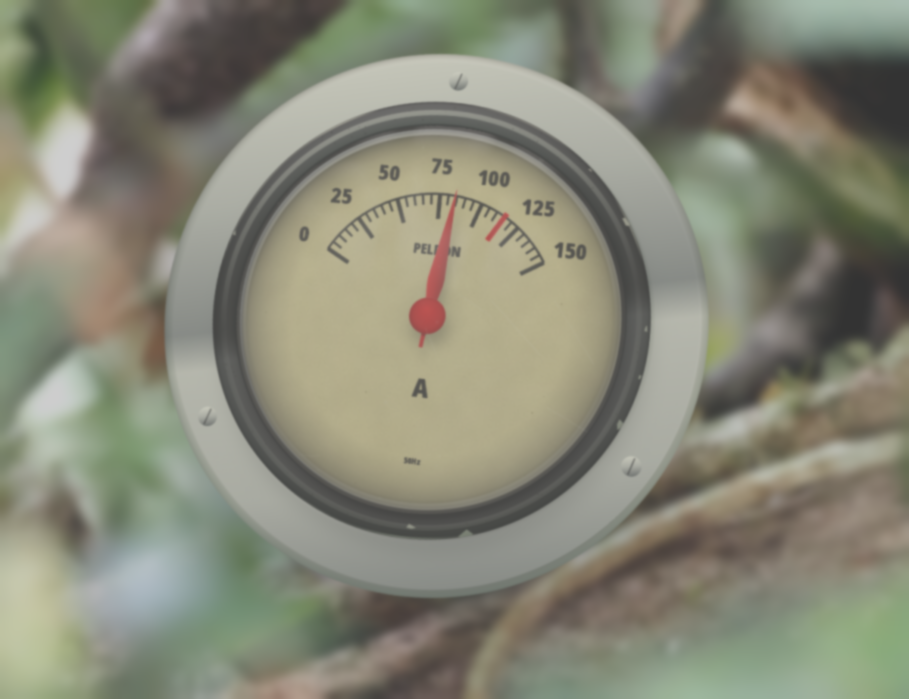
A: 85 A
